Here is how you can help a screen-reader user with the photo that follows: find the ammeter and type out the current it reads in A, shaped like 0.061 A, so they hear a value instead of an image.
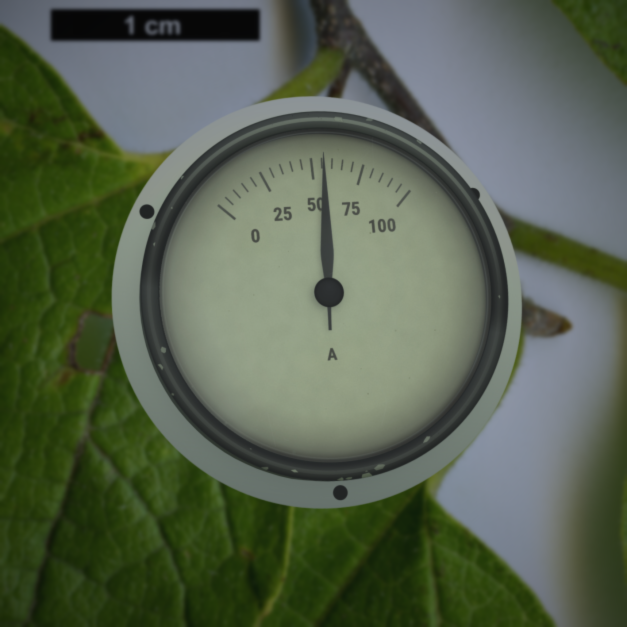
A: 55 A
